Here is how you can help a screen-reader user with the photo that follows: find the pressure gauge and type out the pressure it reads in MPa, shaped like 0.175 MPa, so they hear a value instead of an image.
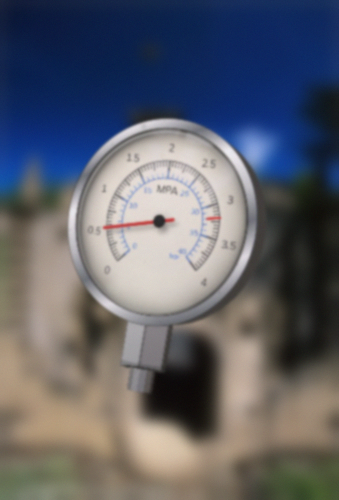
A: 0.5 MPa
